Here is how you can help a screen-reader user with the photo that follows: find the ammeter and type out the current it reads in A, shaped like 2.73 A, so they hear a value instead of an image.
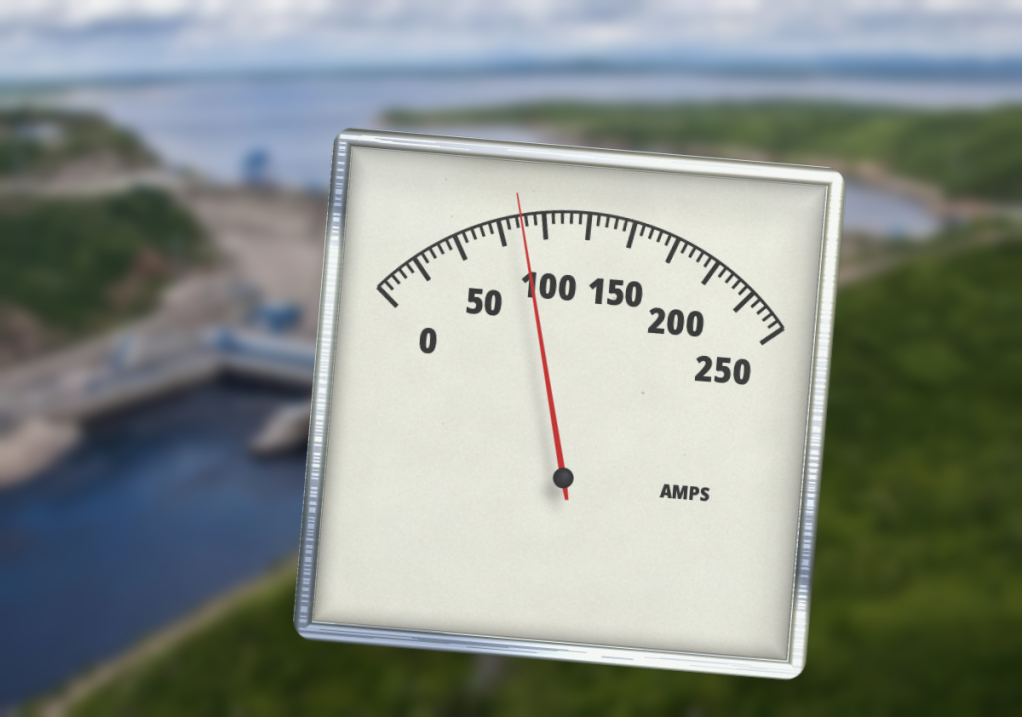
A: 87.5 A
